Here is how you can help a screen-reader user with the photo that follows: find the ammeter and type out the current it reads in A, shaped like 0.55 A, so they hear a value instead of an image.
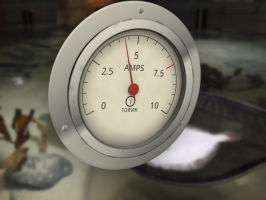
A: 4.25 A
